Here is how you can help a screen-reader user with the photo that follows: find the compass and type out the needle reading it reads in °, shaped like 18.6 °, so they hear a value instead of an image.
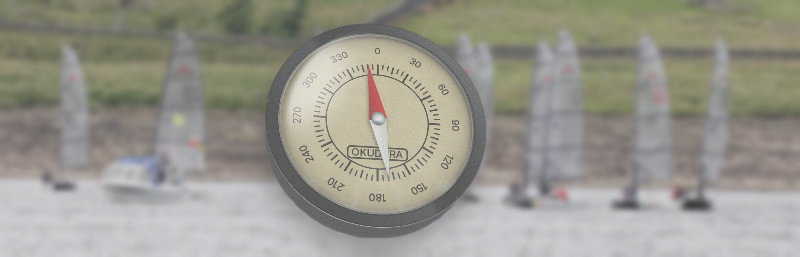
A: 350 °
